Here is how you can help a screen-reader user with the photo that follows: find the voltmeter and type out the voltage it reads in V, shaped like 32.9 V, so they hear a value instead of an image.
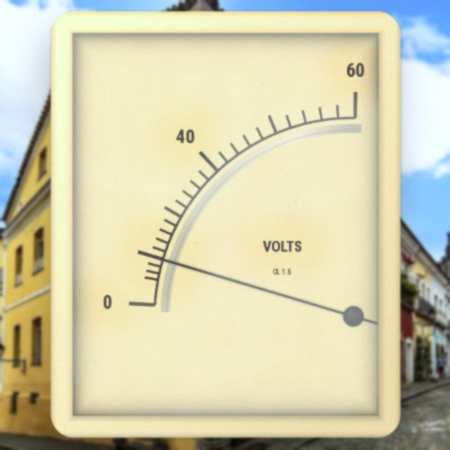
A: 20 V
